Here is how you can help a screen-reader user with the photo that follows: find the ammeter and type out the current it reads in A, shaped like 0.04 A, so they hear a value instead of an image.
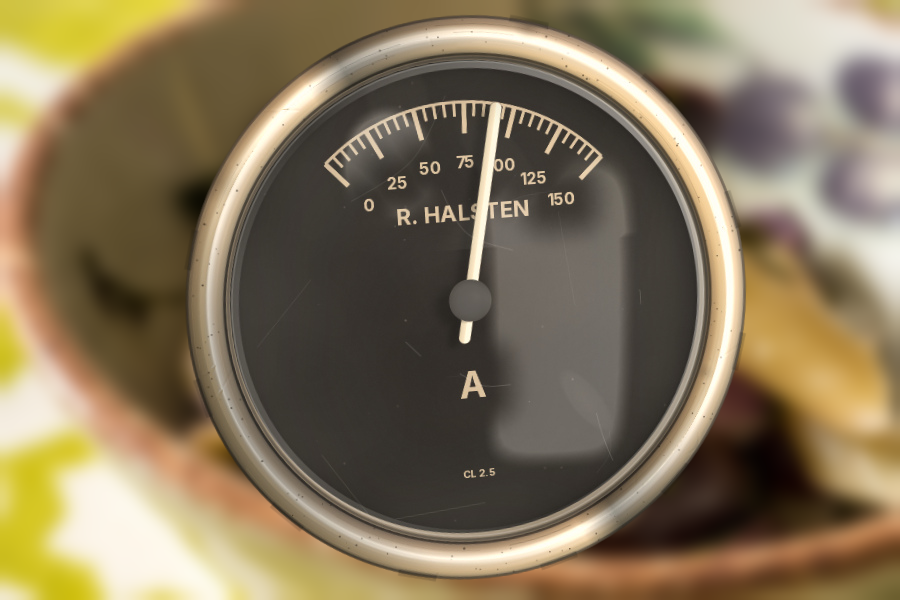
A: 90 A
